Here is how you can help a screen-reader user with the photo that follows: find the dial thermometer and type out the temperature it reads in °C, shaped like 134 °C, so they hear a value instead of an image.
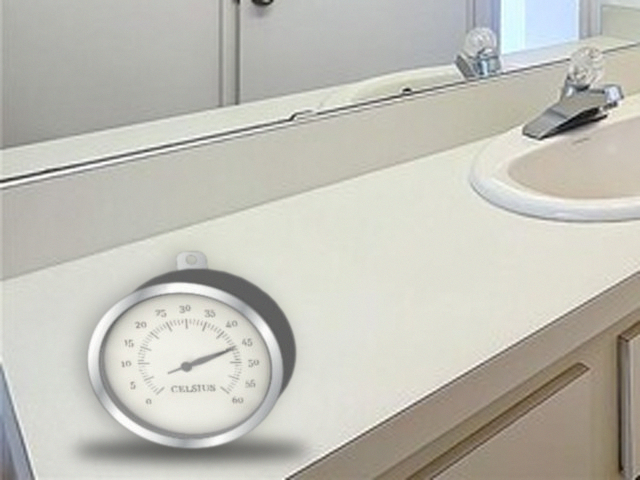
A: 45 °C
